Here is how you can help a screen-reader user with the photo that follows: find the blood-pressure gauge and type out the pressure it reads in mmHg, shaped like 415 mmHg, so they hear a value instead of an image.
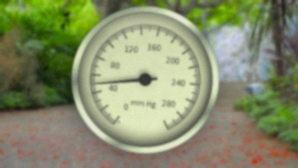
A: 50 mmHg
